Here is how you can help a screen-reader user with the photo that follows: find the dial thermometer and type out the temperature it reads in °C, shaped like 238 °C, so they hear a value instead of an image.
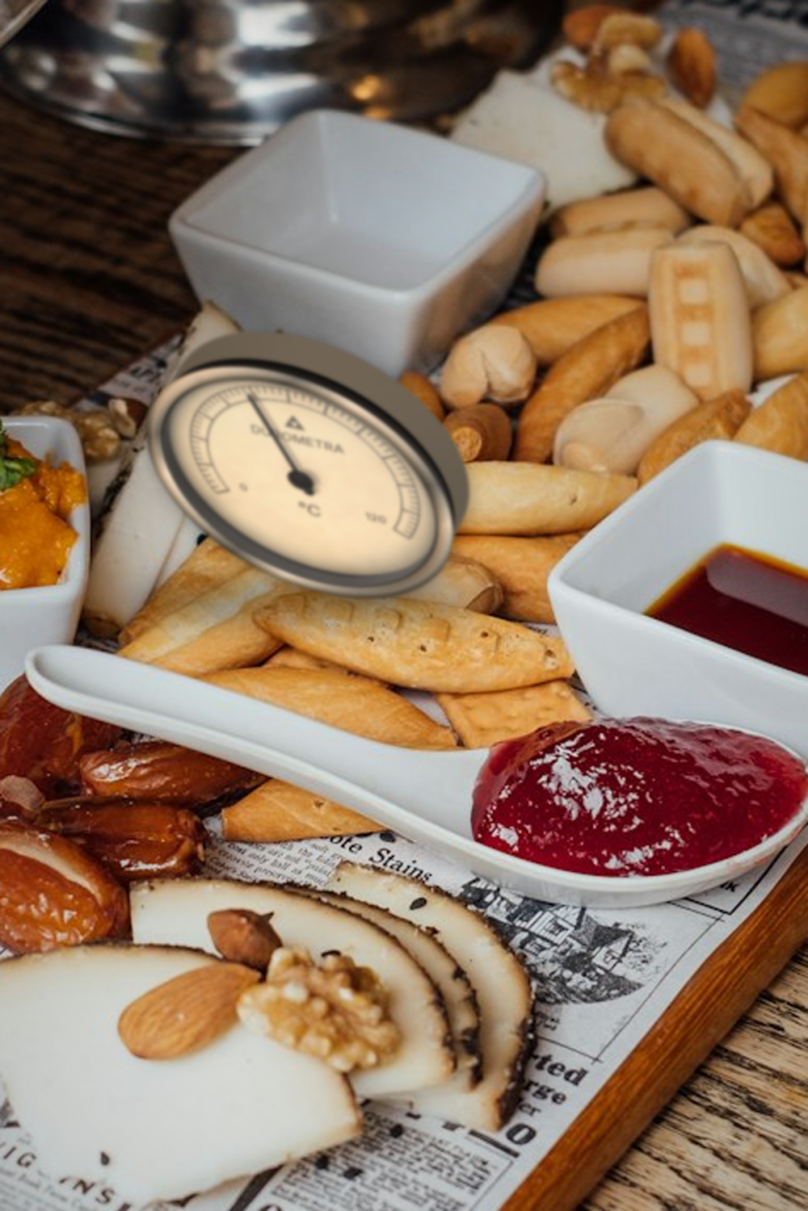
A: 50 °C
